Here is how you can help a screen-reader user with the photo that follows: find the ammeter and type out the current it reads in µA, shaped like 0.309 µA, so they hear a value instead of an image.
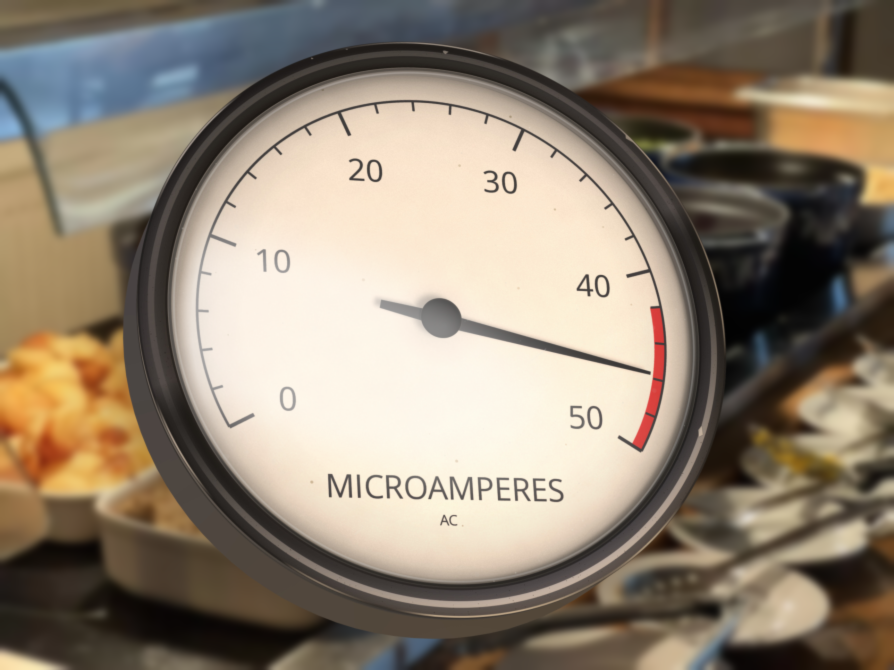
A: 46 µA
